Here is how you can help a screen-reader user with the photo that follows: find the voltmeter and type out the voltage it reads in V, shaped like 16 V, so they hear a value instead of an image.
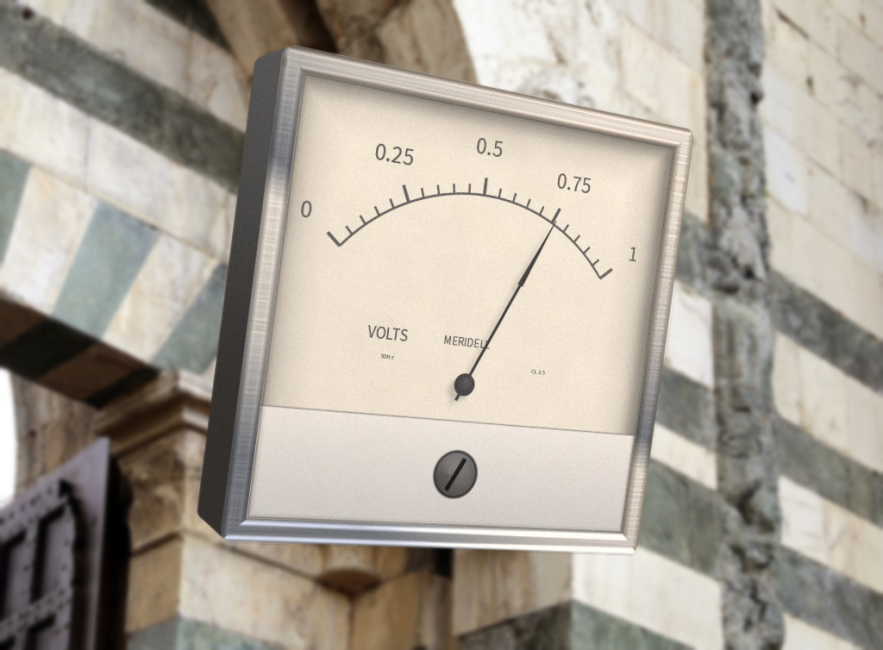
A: 0.75 V
